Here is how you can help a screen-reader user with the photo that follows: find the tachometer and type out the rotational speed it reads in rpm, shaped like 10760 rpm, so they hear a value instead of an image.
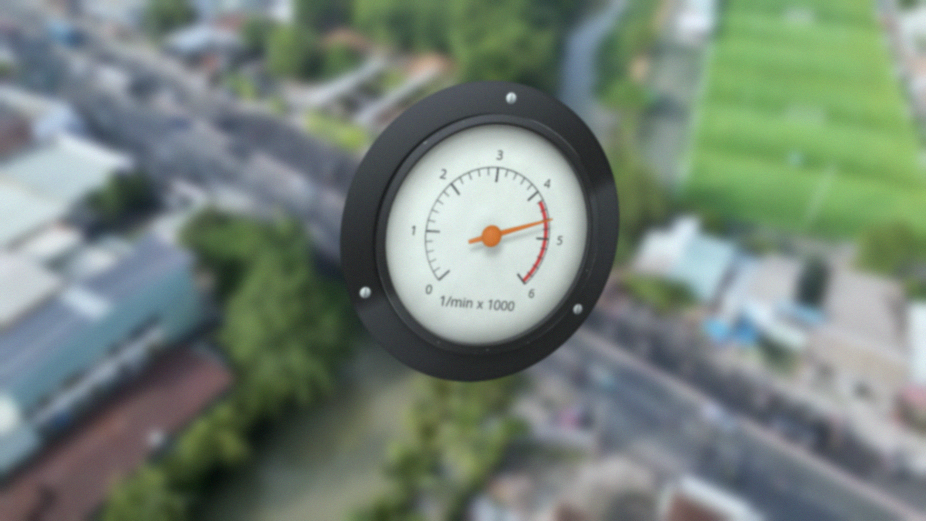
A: 4600 rpm
